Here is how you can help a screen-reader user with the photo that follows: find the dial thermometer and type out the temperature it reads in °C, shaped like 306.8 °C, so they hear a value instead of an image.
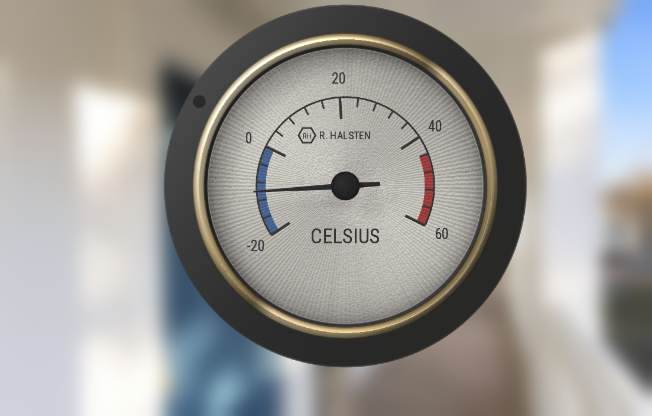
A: -10 °C
